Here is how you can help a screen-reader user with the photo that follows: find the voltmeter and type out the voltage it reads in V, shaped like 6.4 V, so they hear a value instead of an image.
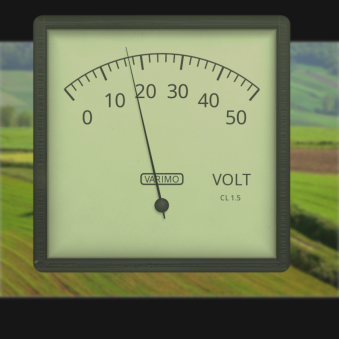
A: 17 V
